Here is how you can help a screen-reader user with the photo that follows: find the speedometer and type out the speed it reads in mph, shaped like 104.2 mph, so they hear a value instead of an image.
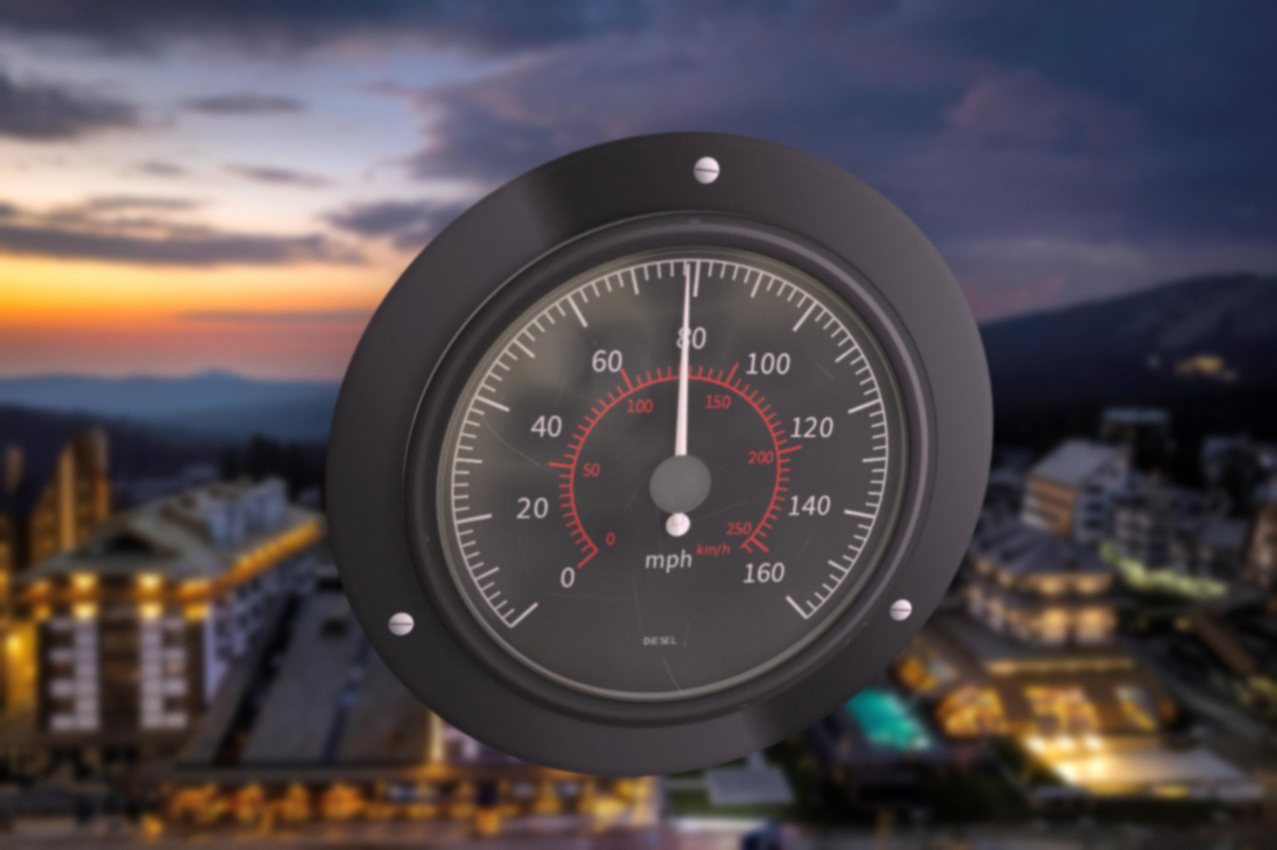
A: 78 mph
